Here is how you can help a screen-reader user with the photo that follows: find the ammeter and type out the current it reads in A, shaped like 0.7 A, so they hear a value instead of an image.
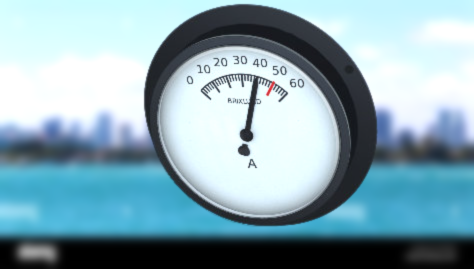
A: 40 A
